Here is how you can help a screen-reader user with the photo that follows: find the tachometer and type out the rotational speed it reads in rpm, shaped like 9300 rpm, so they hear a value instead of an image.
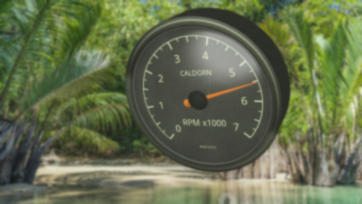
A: 5500 rpm
